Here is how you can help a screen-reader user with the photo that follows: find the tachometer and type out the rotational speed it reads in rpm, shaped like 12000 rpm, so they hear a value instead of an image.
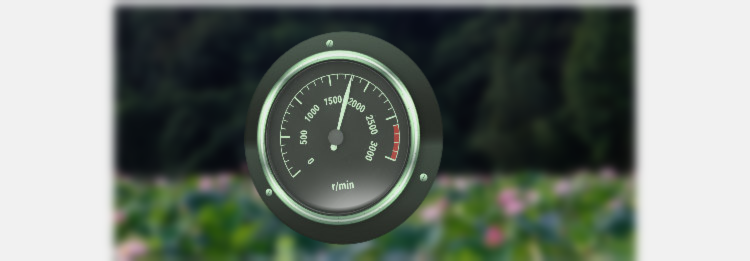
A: 1800 rpm
